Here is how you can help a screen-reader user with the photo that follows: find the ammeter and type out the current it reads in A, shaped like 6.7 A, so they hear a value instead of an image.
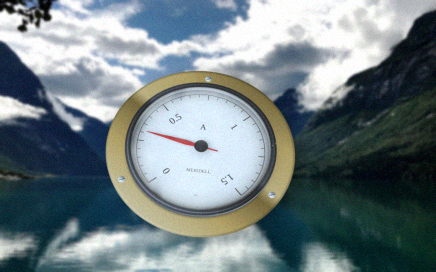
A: 0.3 A
